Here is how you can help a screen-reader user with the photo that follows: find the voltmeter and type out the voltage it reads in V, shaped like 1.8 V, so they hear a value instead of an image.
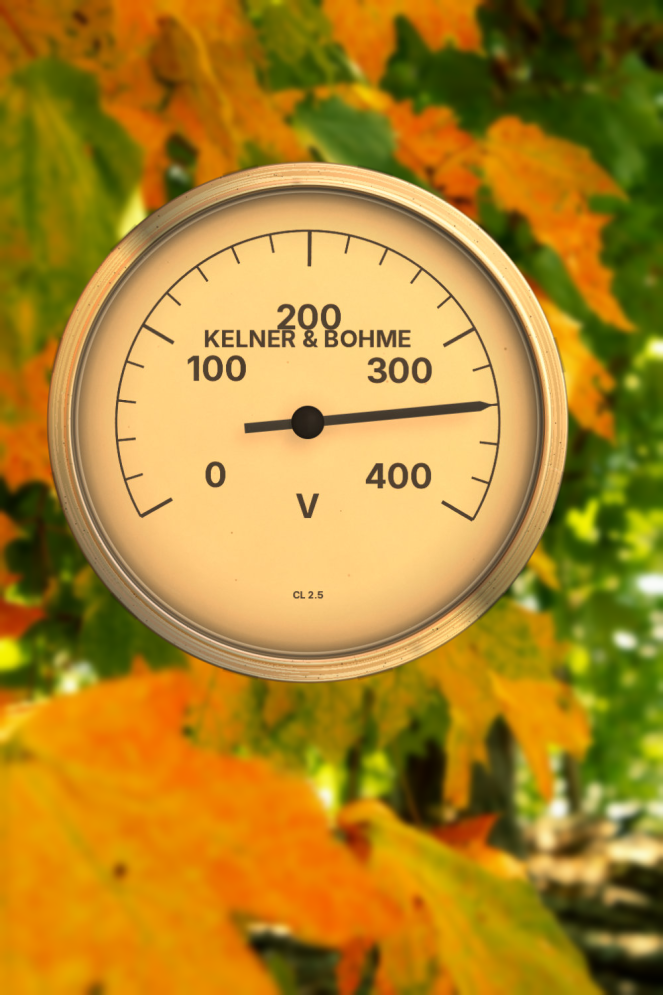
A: 340 V
